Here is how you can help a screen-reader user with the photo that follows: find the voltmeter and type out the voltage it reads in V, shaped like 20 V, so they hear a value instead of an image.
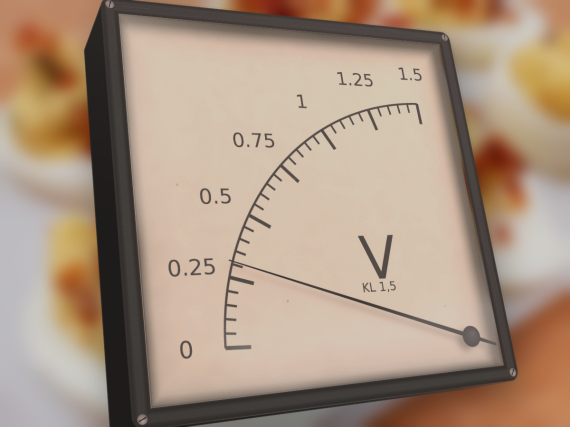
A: 0.3 V
